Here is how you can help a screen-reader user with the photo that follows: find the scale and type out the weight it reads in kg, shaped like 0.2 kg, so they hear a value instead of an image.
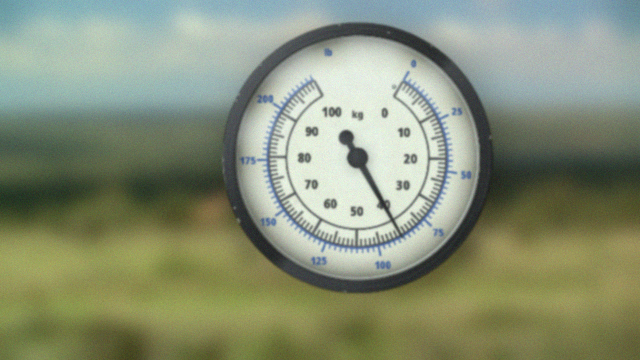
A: 40 kg
